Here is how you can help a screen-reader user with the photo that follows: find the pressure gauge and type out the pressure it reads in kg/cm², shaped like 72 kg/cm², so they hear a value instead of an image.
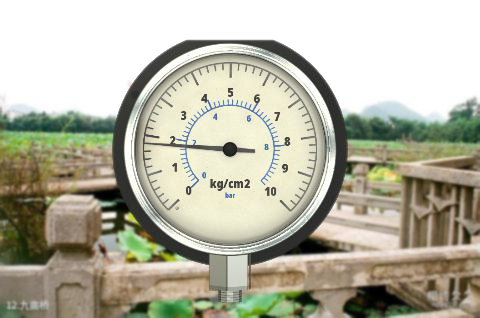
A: 1.8 kg/cm²
